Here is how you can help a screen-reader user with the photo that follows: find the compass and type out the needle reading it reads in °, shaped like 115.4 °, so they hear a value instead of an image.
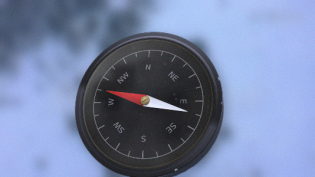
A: 285 °
